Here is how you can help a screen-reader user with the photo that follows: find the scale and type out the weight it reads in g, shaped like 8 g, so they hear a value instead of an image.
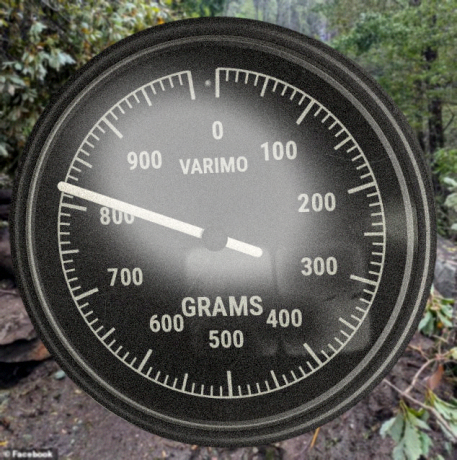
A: 820 g
